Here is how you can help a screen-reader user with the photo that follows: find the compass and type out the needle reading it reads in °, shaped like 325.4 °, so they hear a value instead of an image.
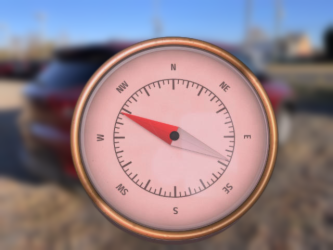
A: 295 °
